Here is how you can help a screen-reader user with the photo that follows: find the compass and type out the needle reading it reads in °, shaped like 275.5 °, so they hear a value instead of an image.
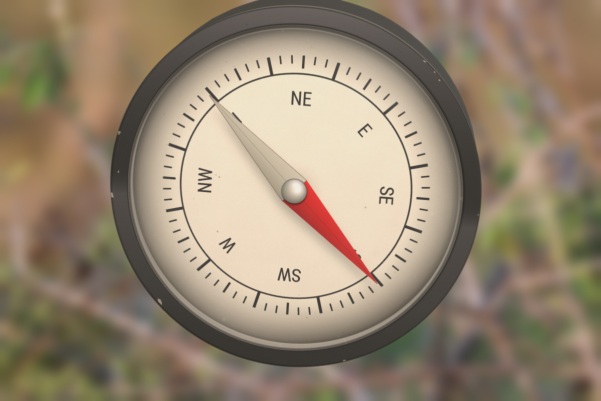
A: 180 °
